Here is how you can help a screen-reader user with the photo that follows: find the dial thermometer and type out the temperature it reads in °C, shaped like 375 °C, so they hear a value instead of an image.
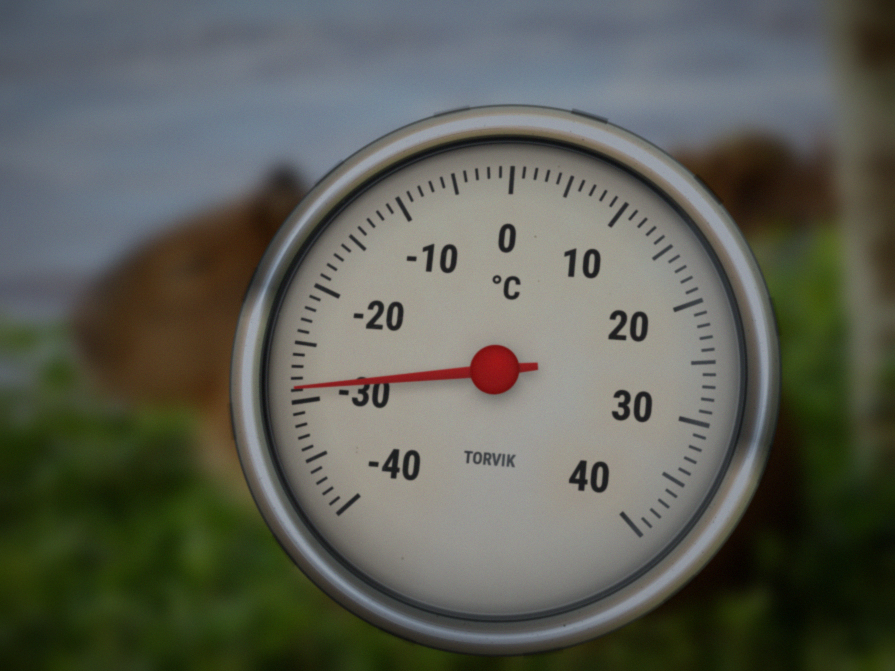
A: -29 °C
